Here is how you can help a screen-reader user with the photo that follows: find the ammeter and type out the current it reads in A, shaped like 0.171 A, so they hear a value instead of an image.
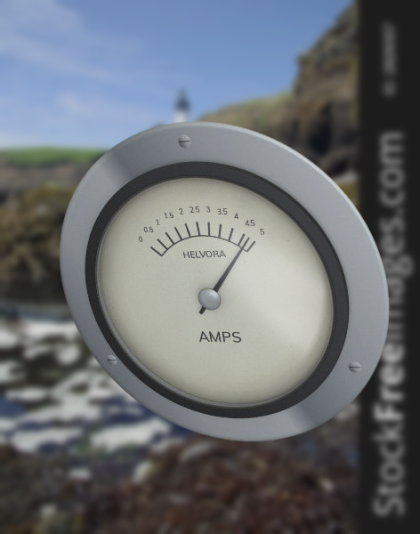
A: 4.75 A
